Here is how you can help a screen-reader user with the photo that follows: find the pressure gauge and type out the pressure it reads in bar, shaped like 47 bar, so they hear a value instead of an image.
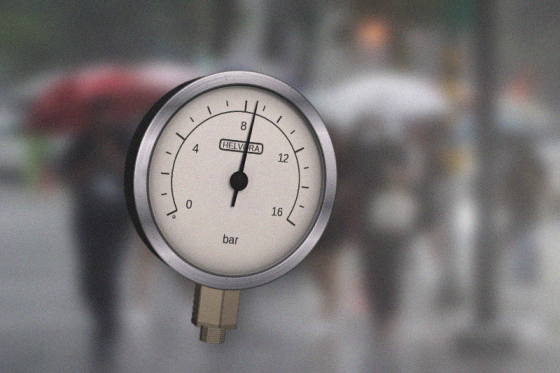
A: 8.5 bar
